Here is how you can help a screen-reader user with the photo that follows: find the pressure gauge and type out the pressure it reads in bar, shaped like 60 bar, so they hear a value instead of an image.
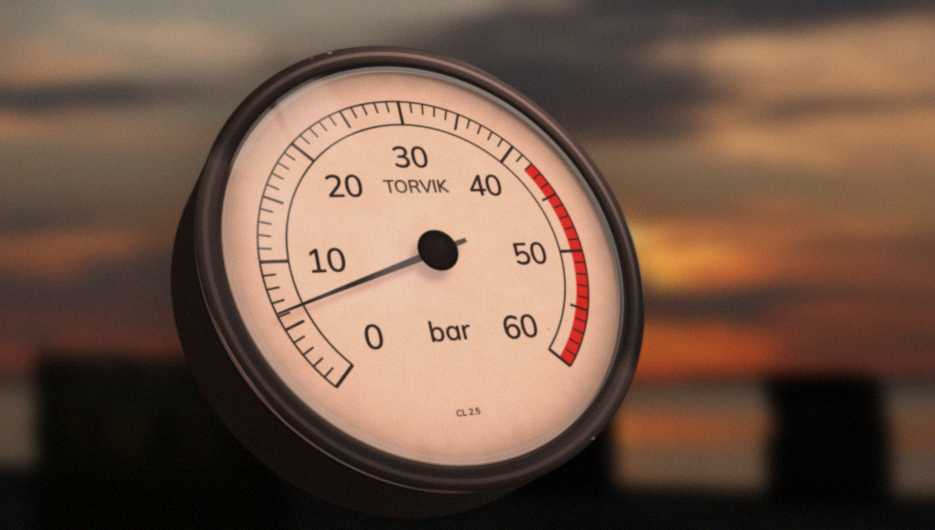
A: 6 bar
